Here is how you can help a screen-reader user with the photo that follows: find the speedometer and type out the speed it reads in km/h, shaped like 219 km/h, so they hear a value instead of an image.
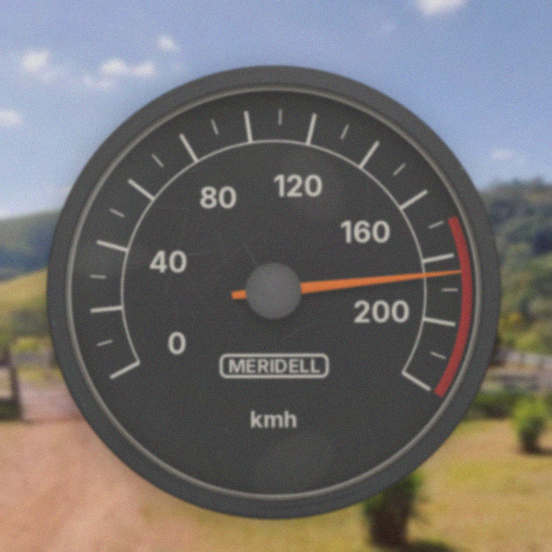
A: 185 km/h
